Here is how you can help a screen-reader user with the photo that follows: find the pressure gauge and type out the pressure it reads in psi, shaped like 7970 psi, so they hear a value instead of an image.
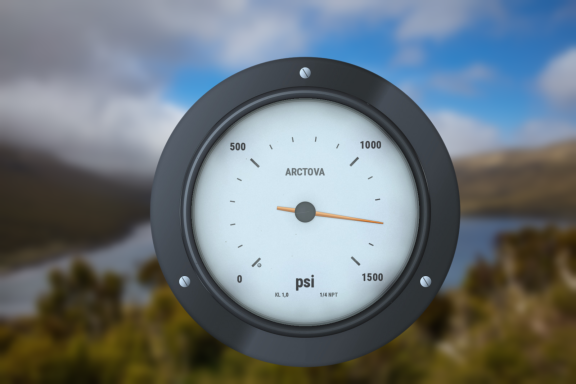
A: 1300 psi
